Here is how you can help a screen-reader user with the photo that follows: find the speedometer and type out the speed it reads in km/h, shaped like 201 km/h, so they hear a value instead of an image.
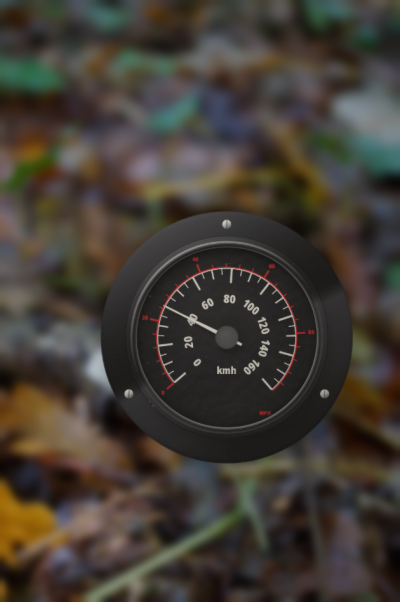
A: 40 km/h
